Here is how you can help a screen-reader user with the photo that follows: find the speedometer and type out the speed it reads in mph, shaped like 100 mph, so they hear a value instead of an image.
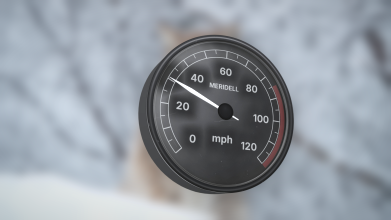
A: 30 mph
